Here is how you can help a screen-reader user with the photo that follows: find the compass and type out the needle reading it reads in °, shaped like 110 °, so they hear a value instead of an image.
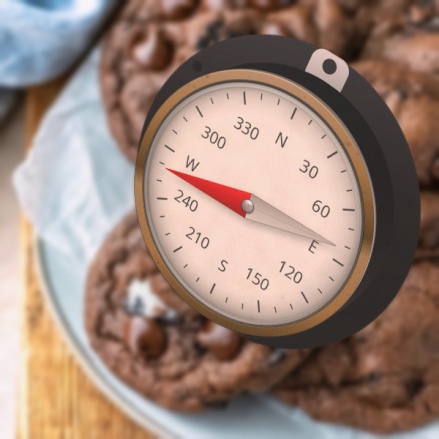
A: 260 °
